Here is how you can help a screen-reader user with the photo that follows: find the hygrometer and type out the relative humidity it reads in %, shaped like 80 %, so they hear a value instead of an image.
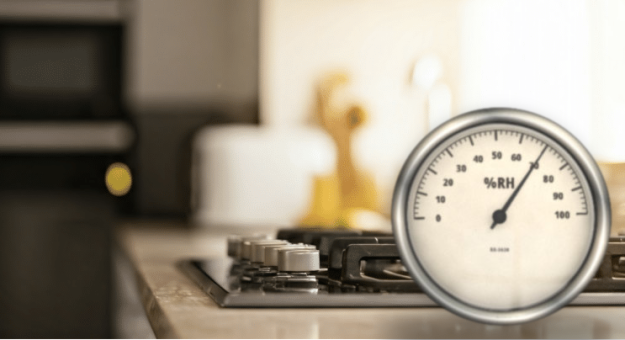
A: 70 %
